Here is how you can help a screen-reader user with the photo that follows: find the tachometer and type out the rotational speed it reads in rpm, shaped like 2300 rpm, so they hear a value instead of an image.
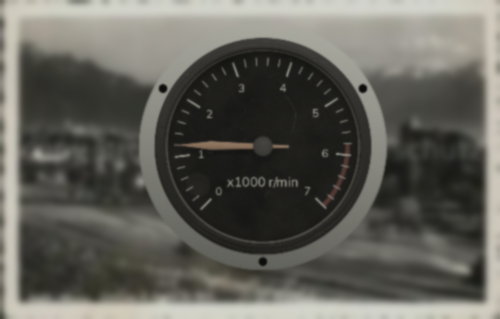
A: 1200 rpm
